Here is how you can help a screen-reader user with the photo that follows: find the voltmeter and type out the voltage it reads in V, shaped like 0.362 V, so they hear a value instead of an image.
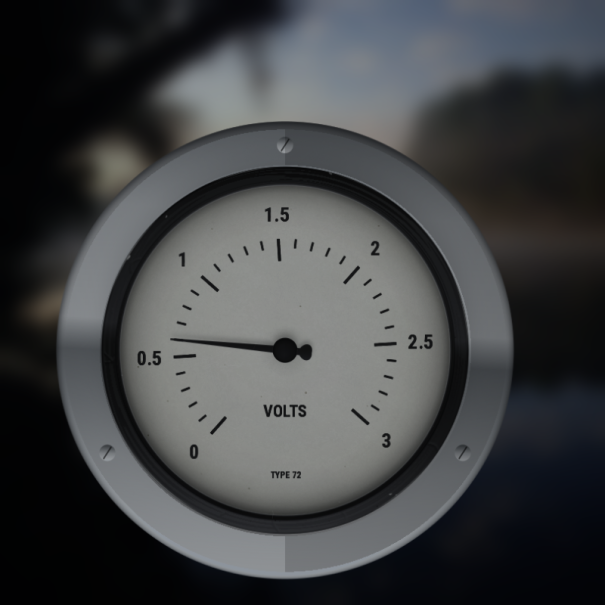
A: 0.6 V
